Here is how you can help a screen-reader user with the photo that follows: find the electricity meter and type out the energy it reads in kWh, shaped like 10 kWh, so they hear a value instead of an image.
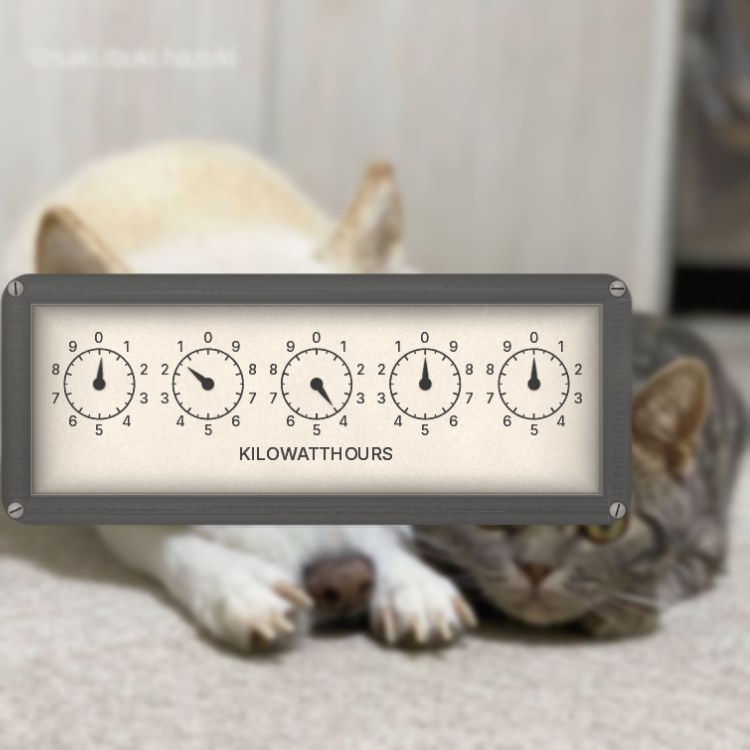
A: 1400 kWh
